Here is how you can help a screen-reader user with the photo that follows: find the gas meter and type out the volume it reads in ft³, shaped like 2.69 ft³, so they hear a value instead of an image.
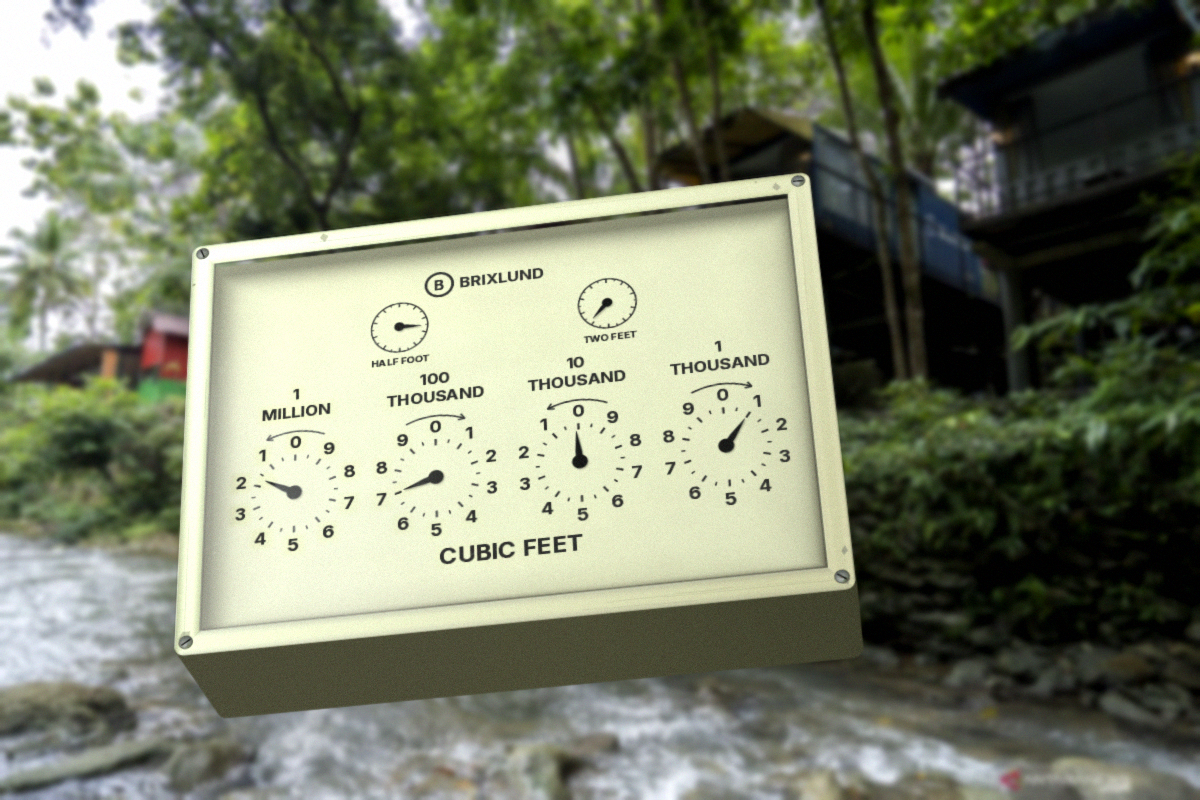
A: 170100 ft³
